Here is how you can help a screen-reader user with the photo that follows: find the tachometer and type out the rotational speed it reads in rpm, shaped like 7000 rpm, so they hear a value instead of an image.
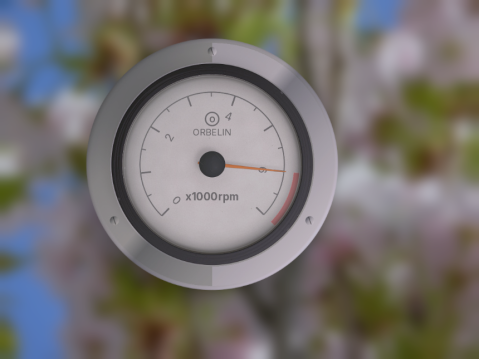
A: 6000 rpm
